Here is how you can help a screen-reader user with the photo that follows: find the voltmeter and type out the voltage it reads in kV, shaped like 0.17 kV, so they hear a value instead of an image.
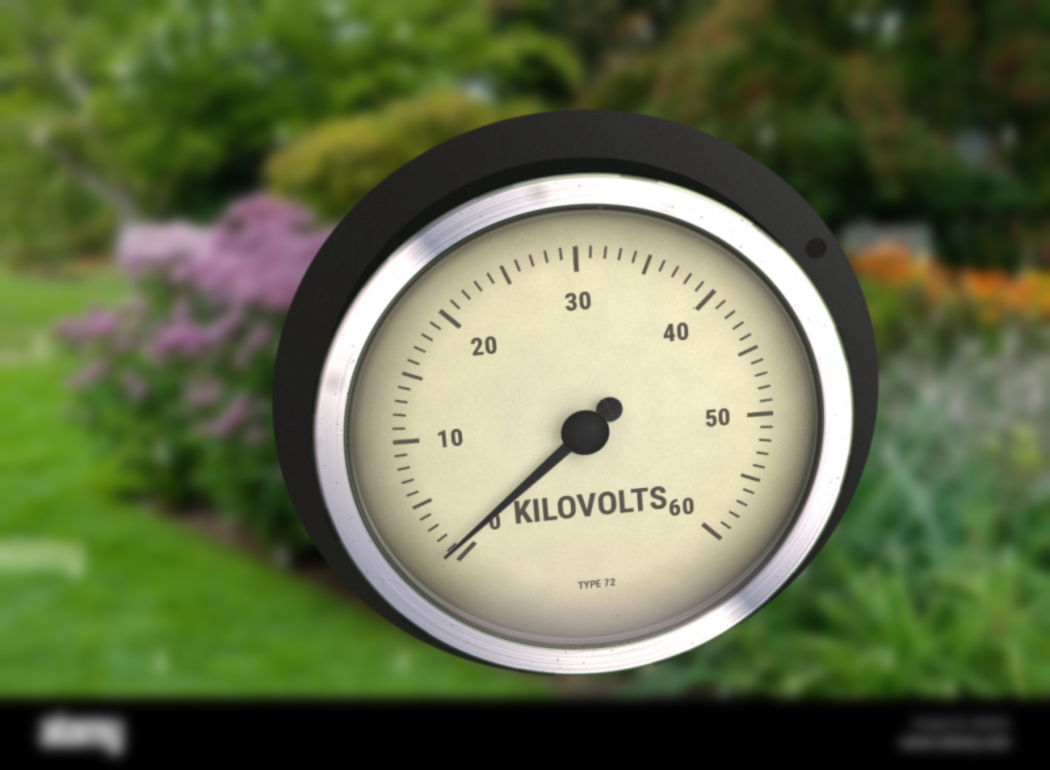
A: 1 kV
